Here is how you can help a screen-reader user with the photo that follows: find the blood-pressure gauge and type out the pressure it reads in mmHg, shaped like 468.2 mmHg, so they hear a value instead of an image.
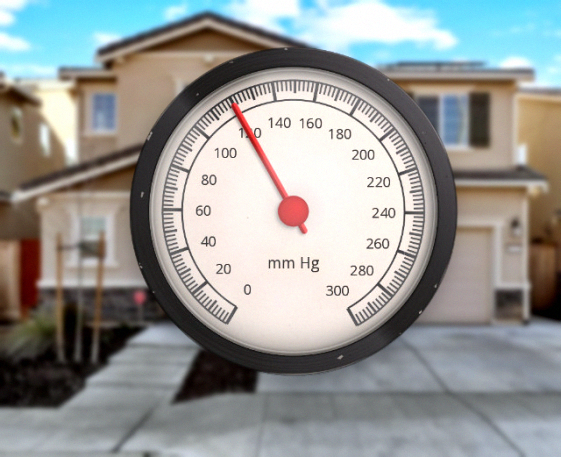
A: 120 mmHg
